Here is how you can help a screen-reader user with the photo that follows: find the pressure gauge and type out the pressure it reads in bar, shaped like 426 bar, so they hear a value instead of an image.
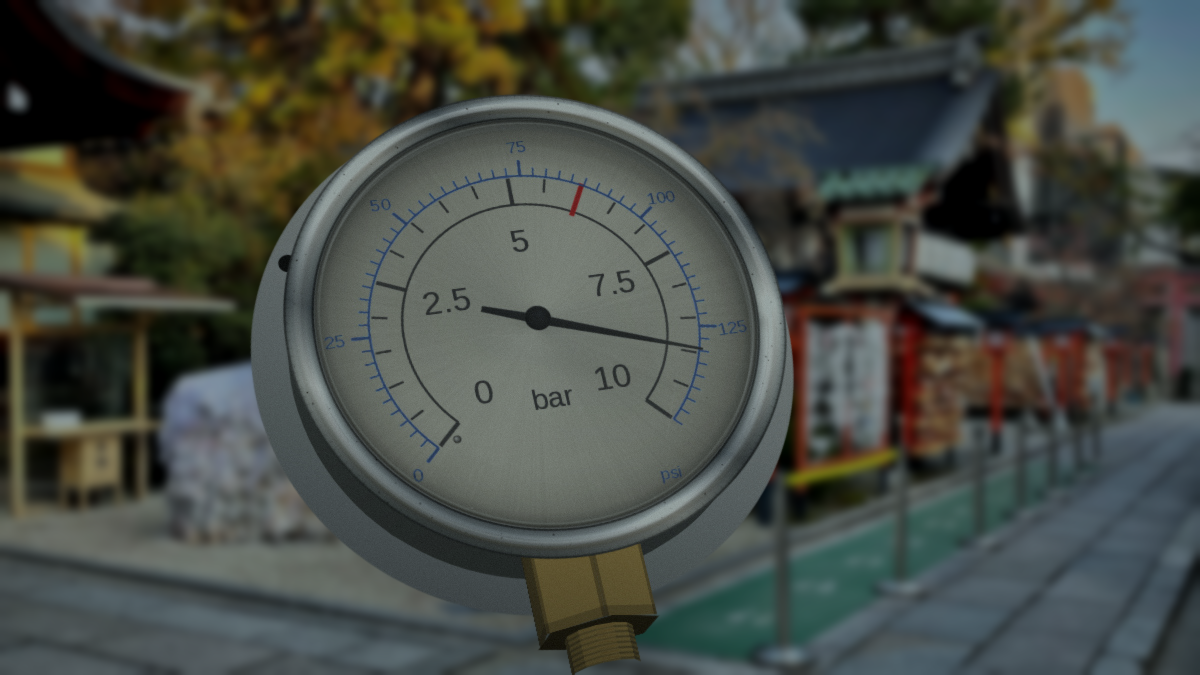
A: 9 bar
